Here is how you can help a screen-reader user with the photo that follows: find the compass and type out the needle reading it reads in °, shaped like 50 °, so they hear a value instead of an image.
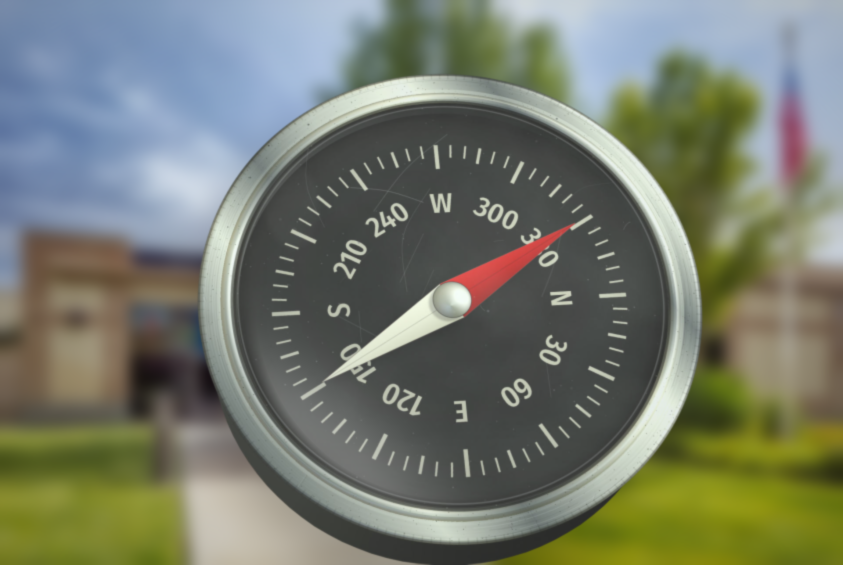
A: 330 °
